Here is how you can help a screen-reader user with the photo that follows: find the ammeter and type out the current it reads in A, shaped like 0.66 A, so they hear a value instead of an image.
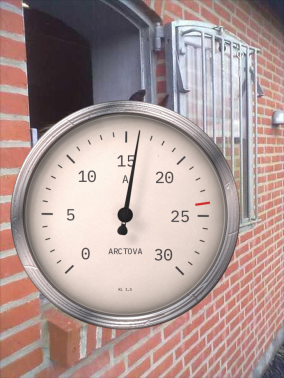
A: 16 A
